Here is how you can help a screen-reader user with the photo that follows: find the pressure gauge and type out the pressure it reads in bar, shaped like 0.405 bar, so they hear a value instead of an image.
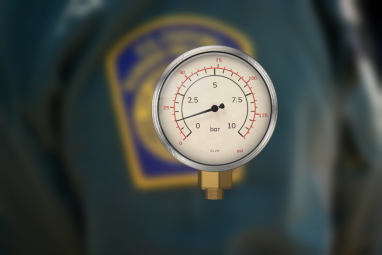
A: 1 bar
